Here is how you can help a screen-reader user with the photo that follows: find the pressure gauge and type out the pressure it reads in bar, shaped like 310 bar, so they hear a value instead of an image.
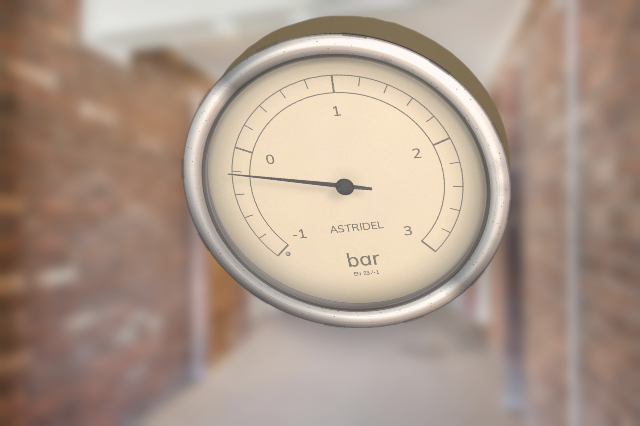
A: -0.2 bar
